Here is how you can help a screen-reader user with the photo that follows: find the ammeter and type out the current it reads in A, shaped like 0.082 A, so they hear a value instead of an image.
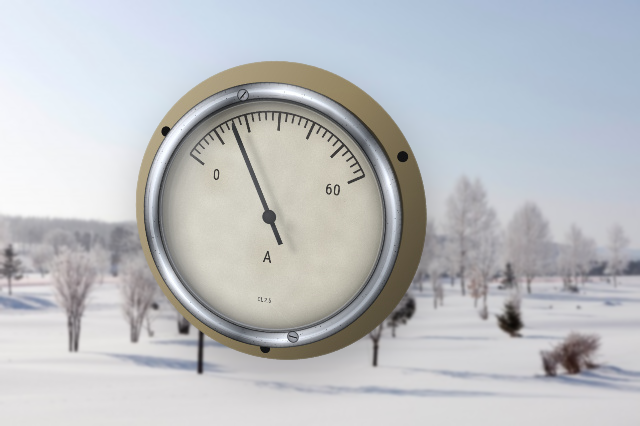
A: 16 A
